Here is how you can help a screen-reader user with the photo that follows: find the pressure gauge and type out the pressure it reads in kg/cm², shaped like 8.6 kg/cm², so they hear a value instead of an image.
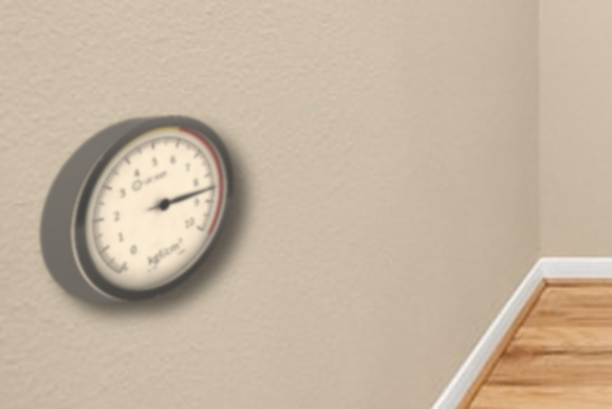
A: 8.5 kg/cm²
